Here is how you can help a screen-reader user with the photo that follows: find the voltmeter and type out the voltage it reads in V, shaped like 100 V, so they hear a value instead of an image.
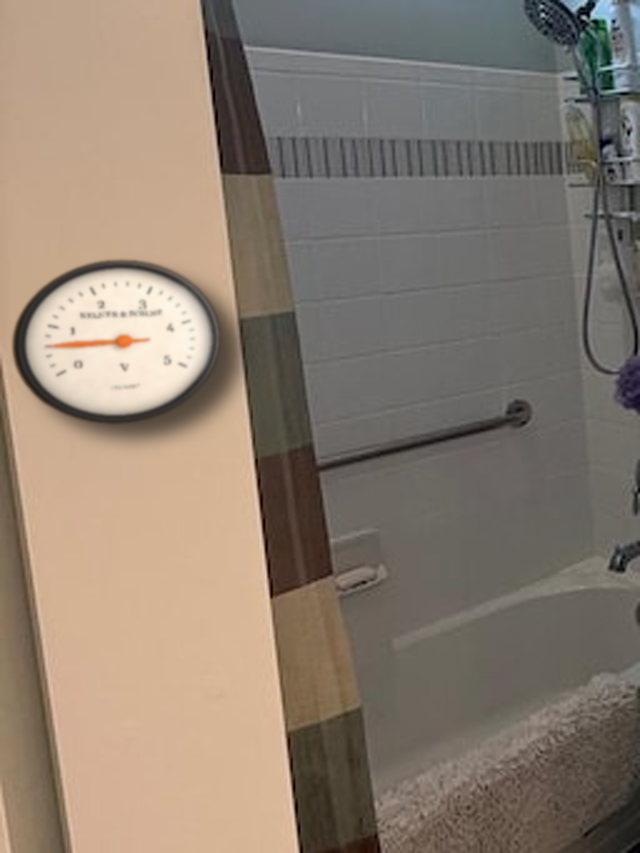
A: 0.6 V
